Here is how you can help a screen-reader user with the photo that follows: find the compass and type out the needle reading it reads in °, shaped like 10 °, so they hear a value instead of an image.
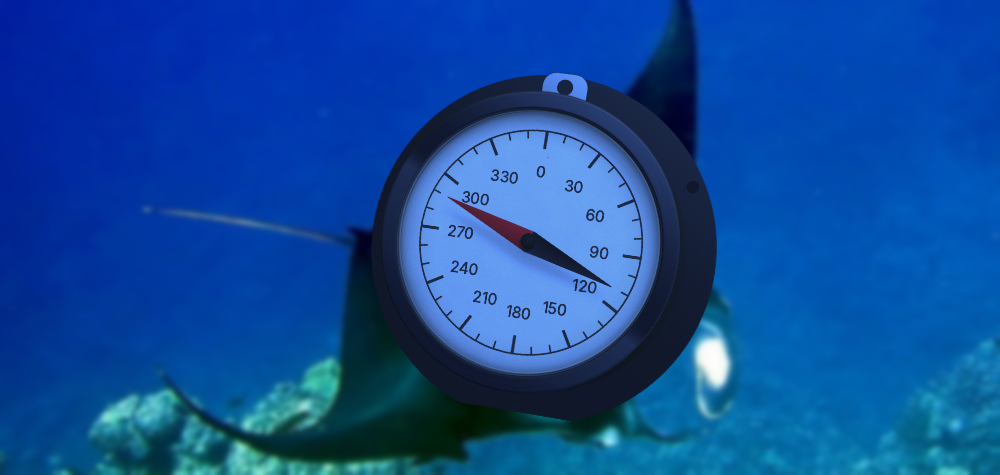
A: 290 °
